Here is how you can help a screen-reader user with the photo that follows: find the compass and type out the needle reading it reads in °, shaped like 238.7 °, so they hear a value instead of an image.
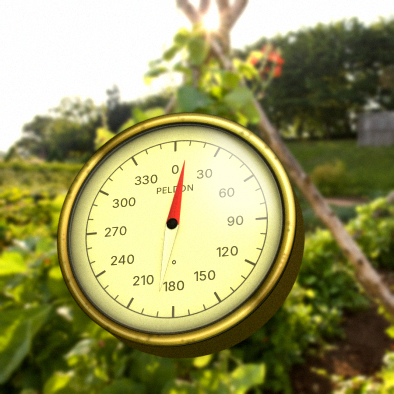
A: 10 °
